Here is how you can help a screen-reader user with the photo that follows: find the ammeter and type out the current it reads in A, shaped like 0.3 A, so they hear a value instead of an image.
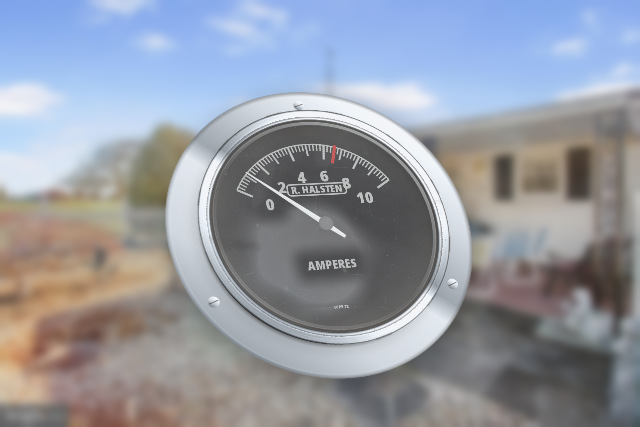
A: 1 A
